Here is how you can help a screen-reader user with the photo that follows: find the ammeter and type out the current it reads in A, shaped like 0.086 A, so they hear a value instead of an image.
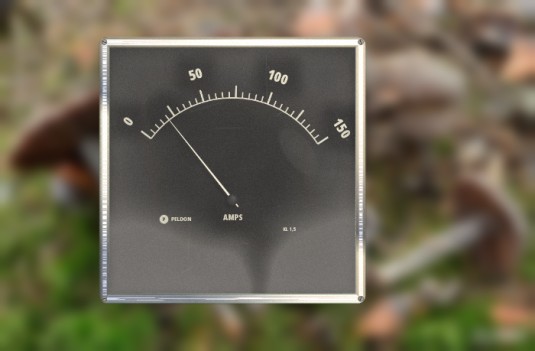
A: 20 A
